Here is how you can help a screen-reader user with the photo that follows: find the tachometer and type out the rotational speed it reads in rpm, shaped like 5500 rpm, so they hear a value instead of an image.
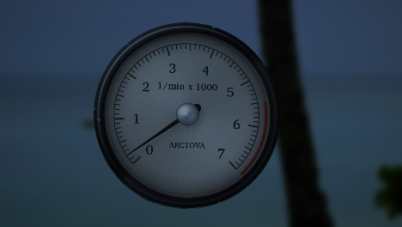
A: 200 rpm
